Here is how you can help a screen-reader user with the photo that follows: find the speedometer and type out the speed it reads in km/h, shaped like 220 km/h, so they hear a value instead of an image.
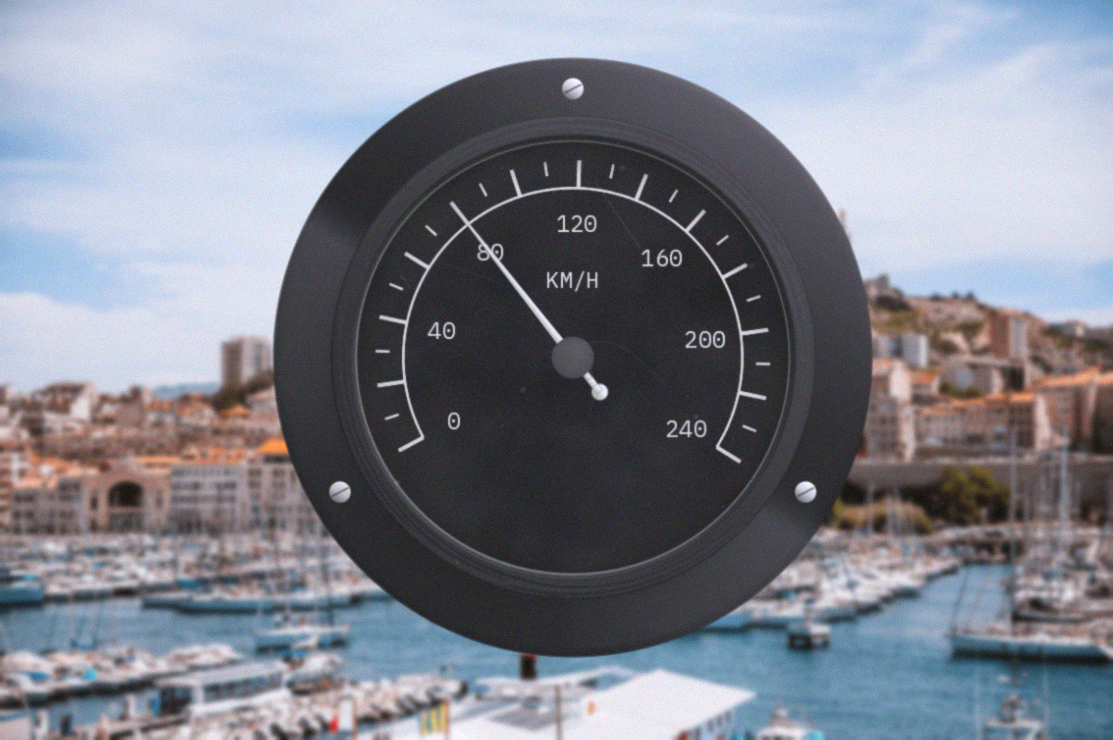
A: 80 km/h
